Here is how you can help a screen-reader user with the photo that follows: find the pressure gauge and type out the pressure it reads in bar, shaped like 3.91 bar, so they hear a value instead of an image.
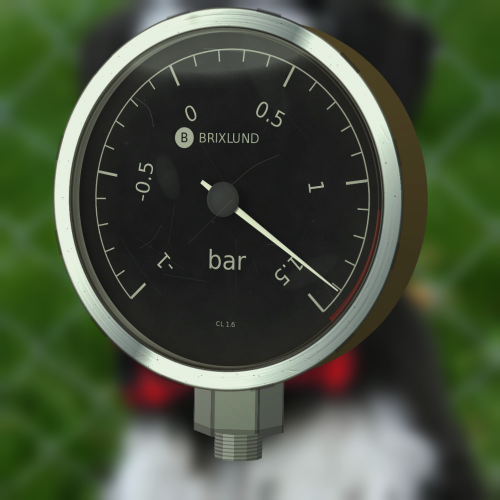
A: 1.4 bar
